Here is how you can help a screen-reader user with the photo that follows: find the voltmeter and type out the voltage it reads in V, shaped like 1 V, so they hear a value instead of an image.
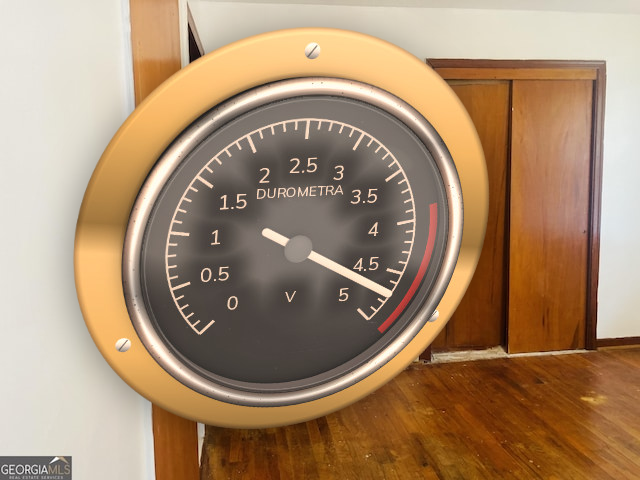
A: 4.7 V
